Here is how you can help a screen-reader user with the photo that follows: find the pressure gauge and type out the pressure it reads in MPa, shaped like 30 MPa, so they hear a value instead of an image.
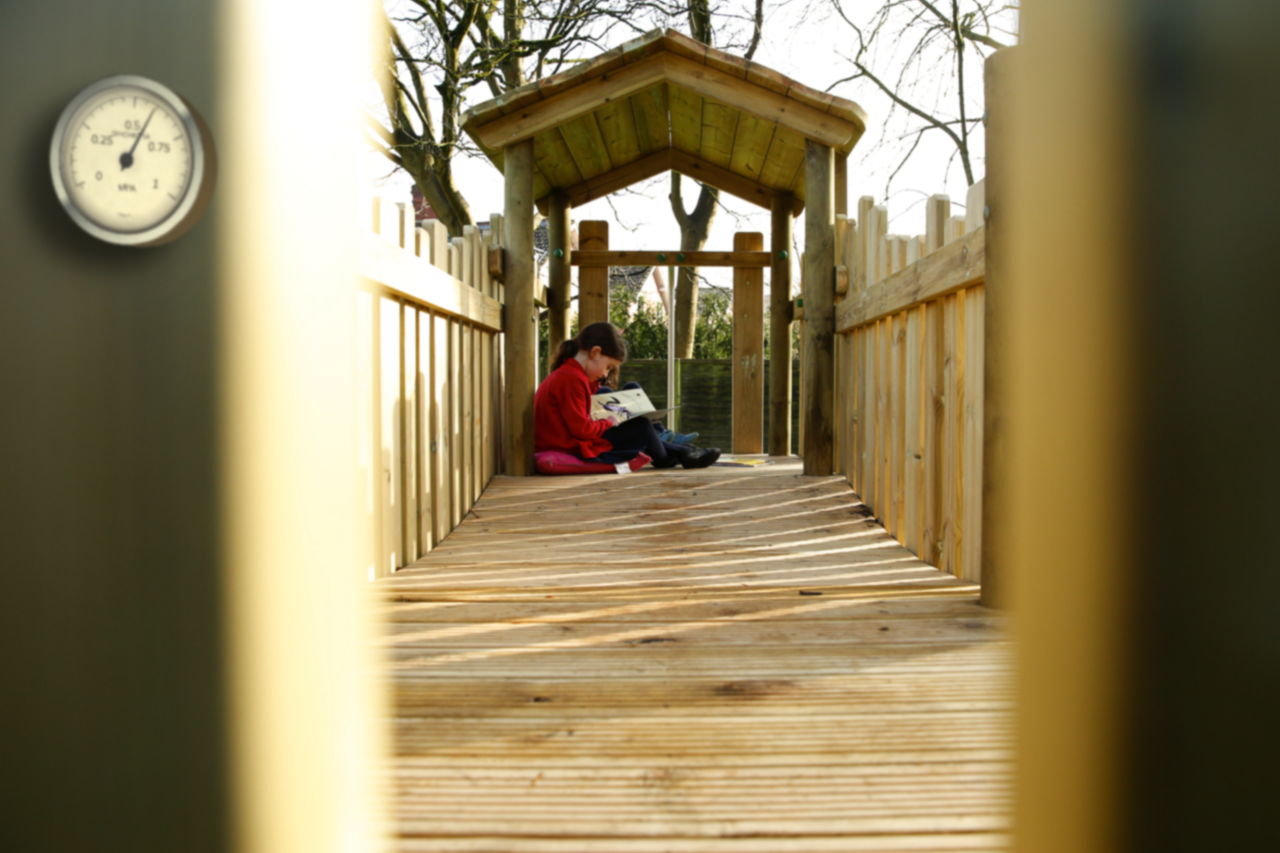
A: 0.6 MPa
